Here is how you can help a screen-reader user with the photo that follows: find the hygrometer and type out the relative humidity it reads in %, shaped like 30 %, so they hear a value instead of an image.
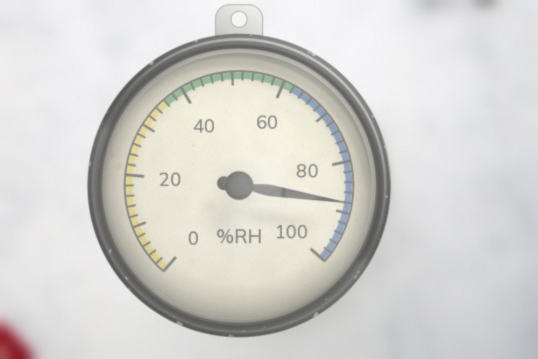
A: 88 %
